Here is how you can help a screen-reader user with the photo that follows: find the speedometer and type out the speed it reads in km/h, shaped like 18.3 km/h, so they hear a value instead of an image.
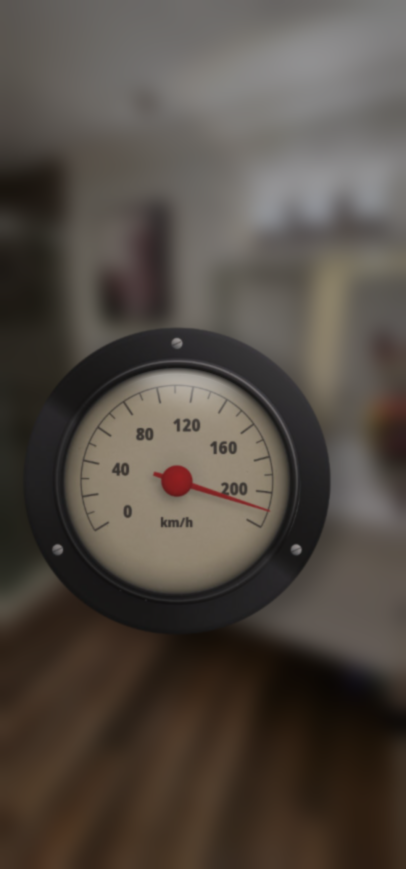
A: 210 km/h
